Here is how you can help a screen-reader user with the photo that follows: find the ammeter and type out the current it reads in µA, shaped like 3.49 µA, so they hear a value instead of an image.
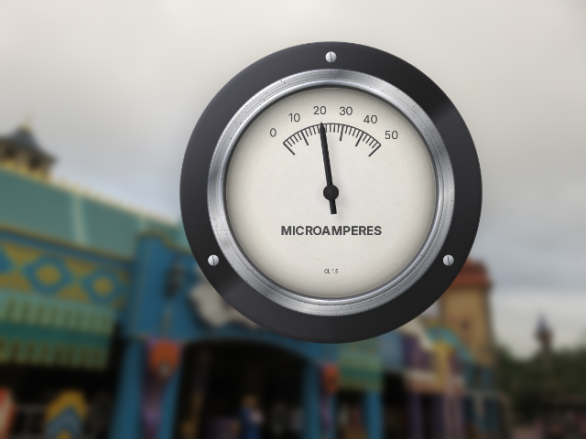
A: 20 µA
